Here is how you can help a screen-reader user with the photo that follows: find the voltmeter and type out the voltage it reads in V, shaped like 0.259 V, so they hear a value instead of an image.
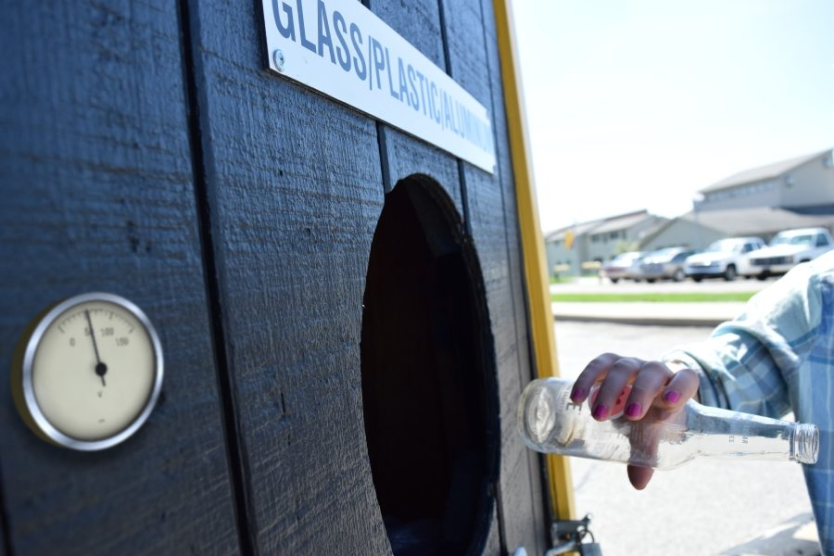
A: 50 V
